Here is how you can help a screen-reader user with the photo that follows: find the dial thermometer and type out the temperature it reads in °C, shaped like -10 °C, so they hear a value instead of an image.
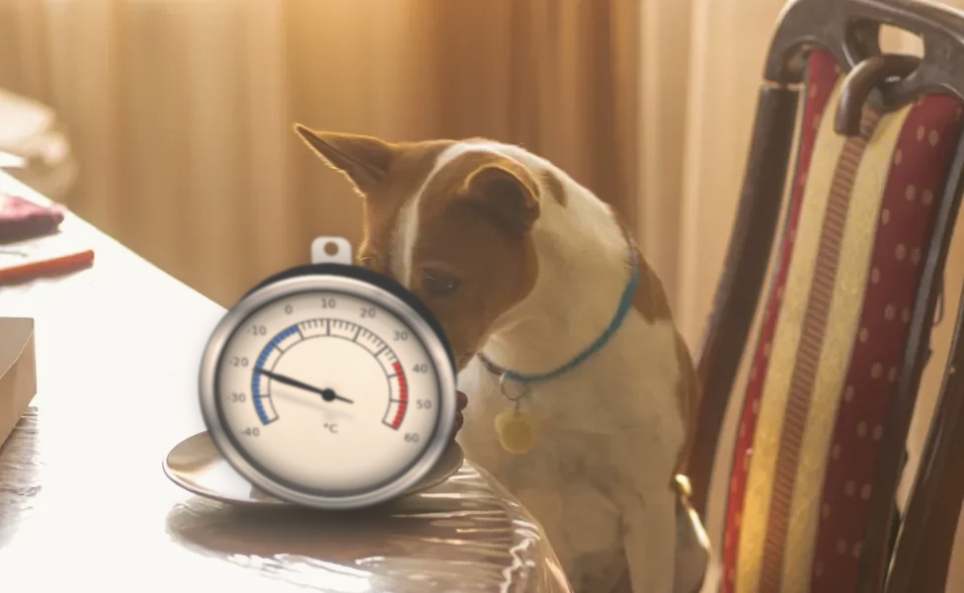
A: -20 °C
